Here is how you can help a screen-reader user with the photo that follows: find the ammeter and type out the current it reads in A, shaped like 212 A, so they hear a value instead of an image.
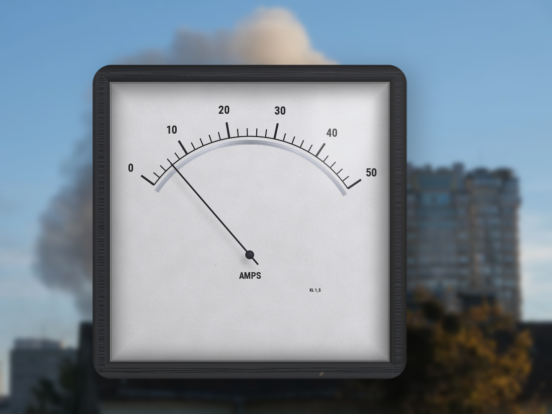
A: 6 A
